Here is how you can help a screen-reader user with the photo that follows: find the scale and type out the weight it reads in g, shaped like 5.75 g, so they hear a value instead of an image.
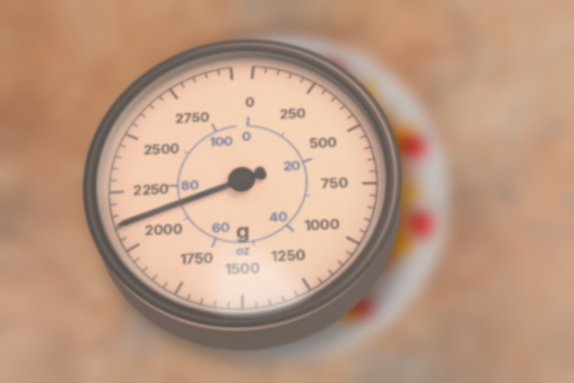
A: 2100 g
